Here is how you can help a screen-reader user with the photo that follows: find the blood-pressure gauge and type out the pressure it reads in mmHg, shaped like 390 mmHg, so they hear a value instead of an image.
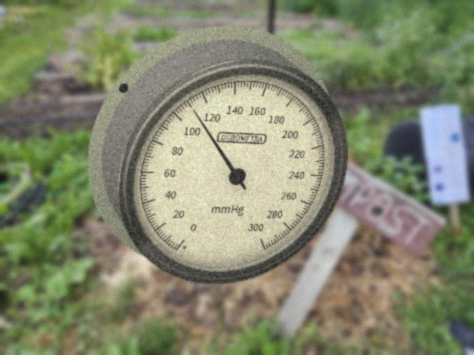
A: 110 mmHg
